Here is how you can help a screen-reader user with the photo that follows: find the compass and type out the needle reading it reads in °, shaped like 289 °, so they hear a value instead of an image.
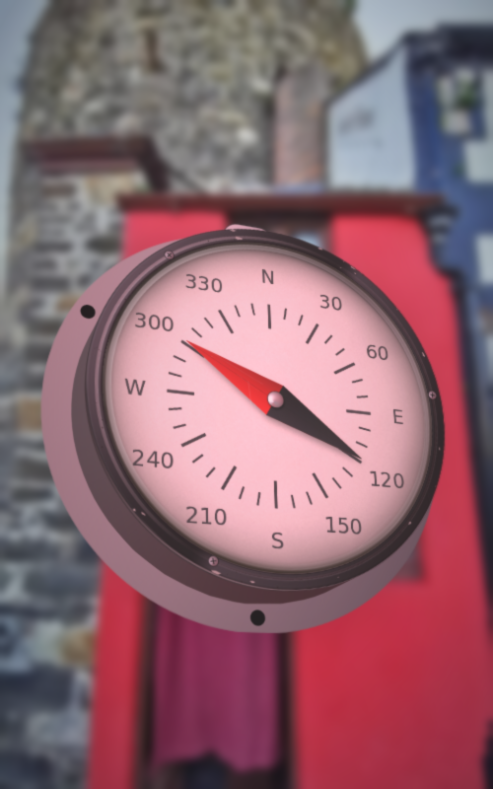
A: 300 °
